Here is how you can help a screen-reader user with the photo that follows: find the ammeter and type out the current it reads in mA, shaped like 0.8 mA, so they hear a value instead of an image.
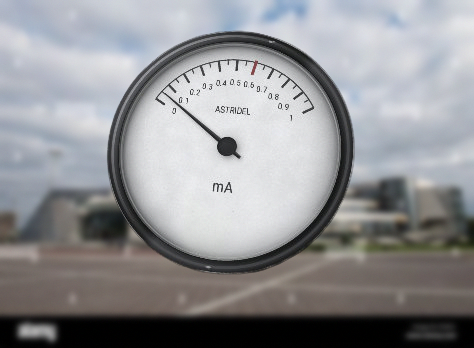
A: 0.05 mA
